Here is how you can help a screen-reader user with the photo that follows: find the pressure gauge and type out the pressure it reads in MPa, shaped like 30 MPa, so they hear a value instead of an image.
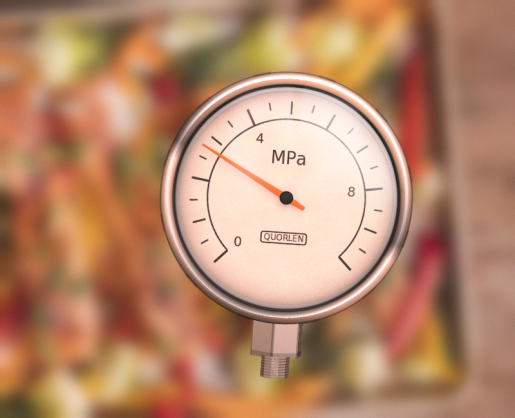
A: 2.75 MPa
